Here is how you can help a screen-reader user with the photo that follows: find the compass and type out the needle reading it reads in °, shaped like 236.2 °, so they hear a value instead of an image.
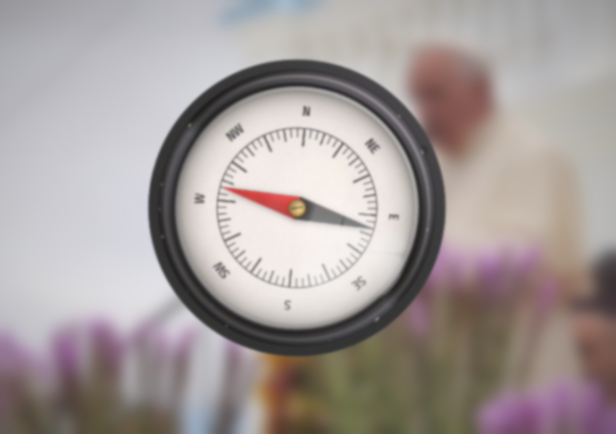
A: 280 °
